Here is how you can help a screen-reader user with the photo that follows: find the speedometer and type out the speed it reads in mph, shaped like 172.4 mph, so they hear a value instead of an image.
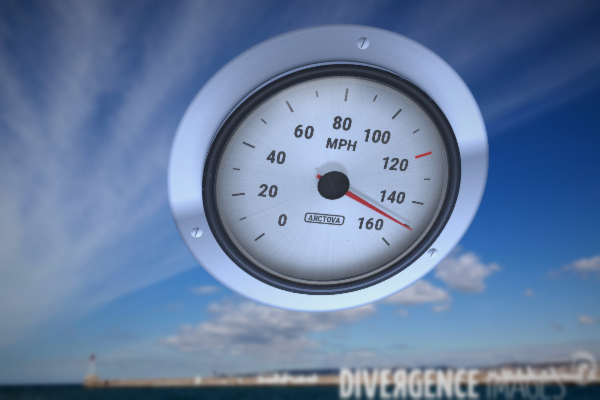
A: 150 mph
